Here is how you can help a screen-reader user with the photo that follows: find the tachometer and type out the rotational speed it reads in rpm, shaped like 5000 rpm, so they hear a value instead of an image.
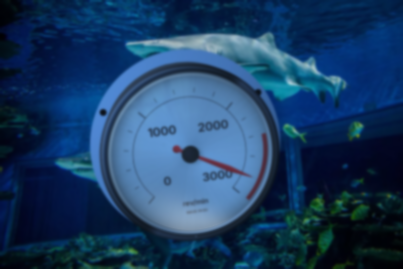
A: 2800 rpm
